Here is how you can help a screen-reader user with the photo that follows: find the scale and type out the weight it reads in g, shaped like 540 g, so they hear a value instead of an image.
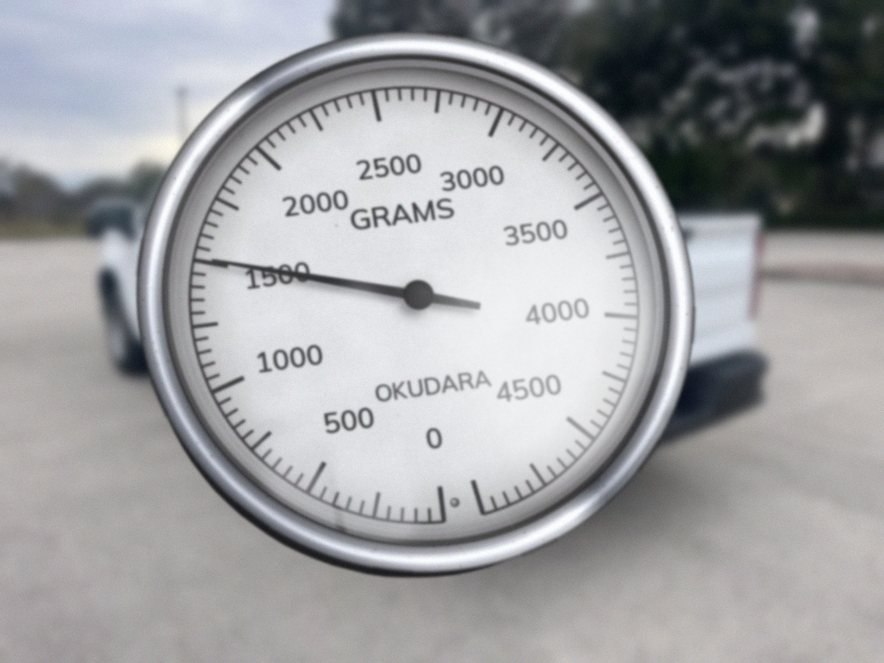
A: 1500 g
